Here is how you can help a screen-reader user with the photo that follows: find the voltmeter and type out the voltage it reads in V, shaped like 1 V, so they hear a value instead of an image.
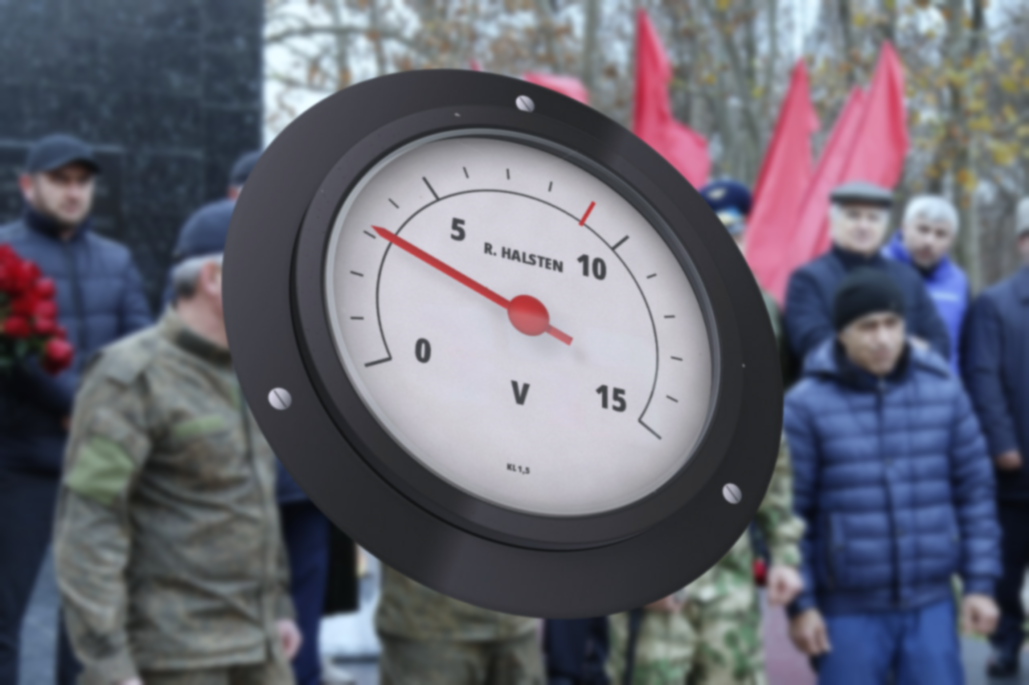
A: 3 V
